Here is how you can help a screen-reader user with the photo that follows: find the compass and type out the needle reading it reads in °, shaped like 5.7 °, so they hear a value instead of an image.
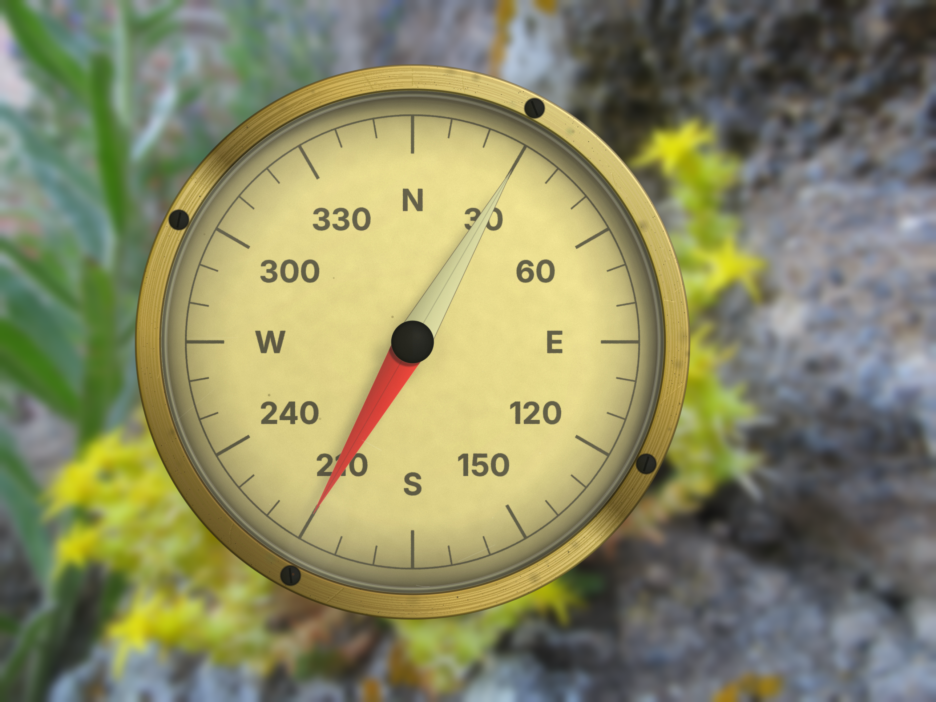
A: 210 °
